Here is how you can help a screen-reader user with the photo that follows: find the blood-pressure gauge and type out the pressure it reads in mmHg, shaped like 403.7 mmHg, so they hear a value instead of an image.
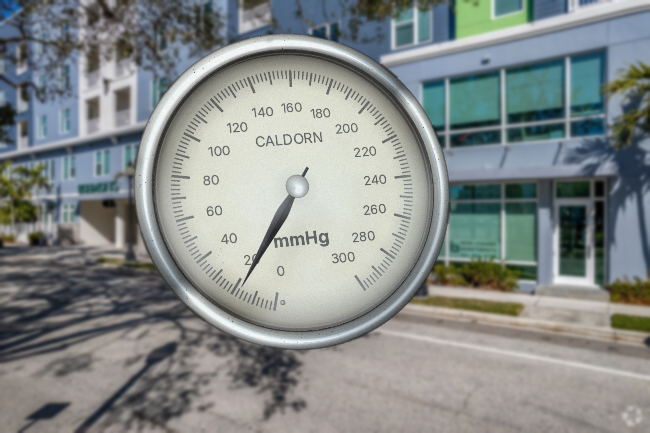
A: 18 mmHg
